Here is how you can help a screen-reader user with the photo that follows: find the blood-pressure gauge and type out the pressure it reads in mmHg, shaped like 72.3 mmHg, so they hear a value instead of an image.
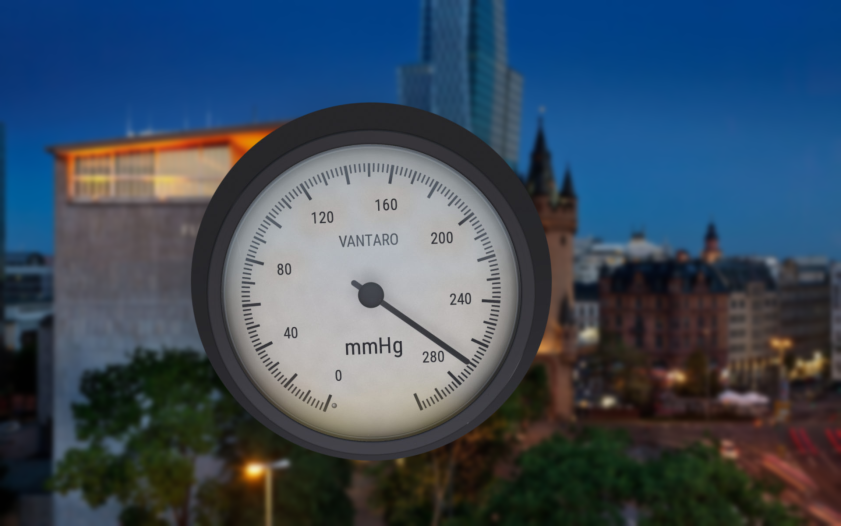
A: 270 mmHg
